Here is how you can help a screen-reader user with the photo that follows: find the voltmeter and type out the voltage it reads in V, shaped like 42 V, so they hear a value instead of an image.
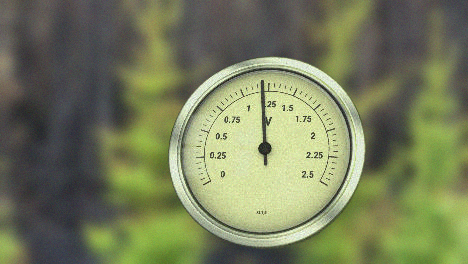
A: 1.2 V
